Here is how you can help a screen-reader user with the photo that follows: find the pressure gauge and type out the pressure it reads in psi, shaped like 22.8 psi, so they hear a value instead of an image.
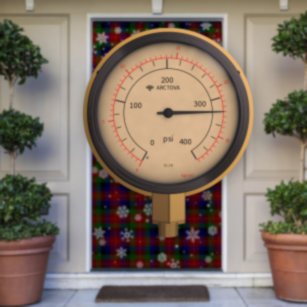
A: 320 psi
